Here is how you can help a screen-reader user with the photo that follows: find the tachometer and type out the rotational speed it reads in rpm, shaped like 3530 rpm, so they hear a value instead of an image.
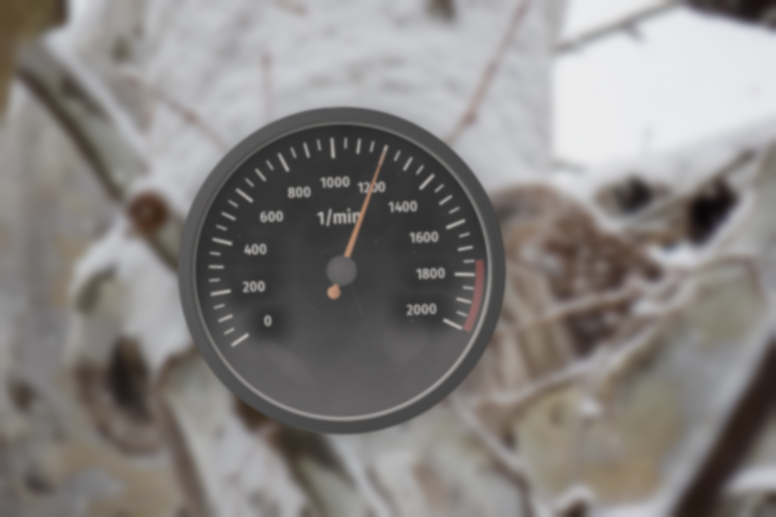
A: 1200 rpm
